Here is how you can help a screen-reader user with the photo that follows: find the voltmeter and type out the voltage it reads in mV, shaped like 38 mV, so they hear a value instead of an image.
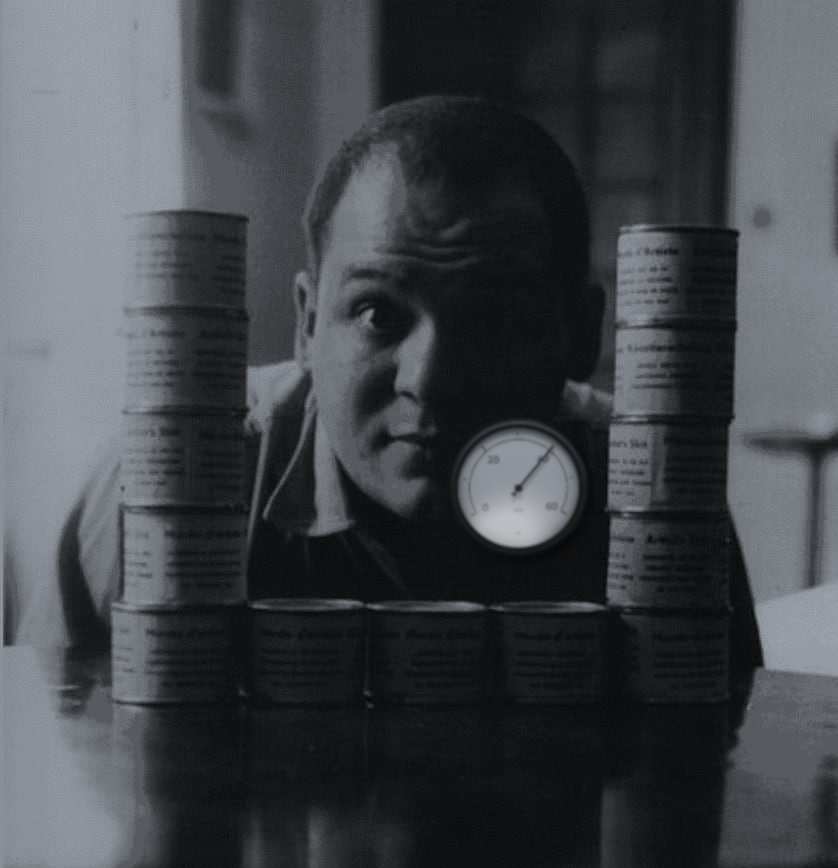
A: 40 mV
